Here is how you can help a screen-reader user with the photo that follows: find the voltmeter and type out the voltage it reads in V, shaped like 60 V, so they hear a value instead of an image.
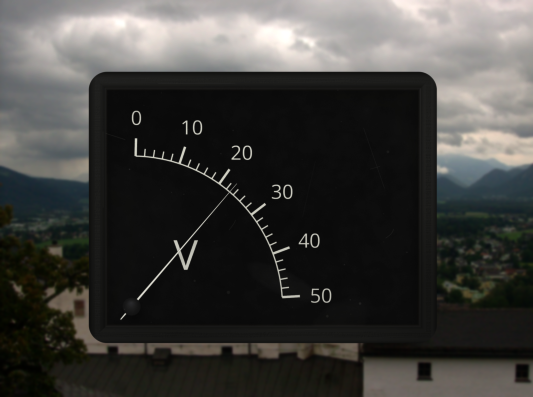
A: 23 V
